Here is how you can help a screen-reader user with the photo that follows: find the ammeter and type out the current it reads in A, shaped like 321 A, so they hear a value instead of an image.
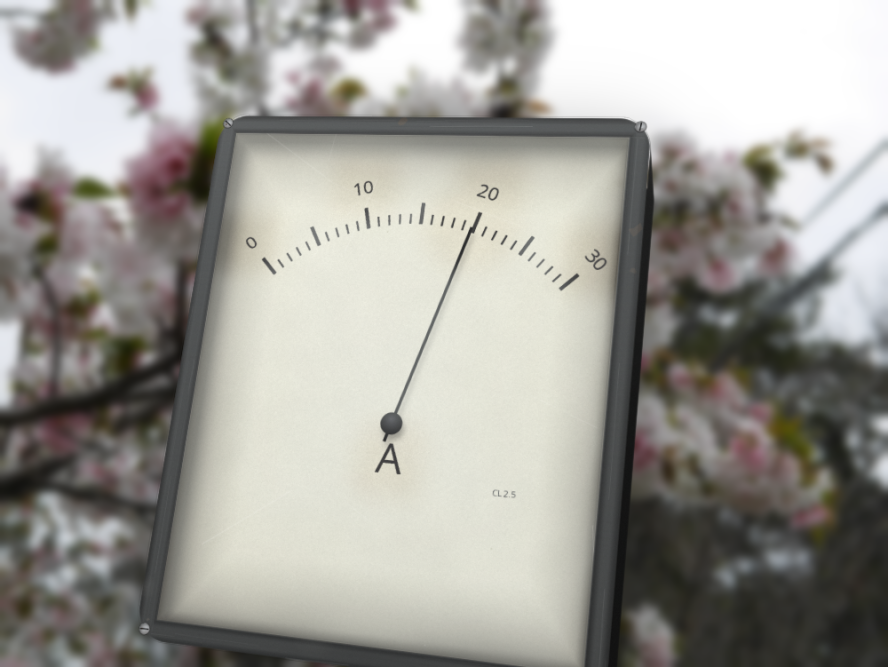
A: 20 A
